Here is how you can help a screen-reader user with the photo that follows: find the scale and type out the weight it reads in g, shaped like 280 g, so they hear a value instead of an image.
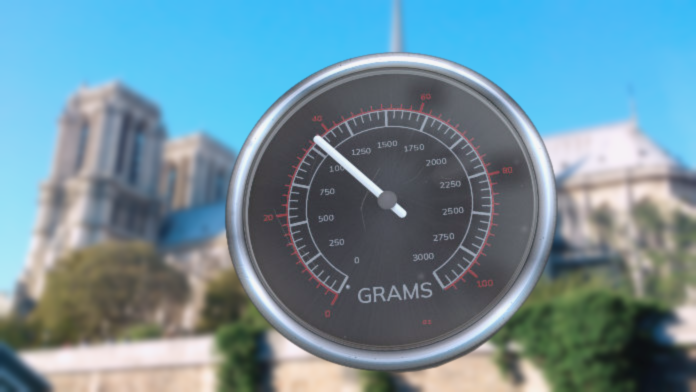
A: 1050 g
